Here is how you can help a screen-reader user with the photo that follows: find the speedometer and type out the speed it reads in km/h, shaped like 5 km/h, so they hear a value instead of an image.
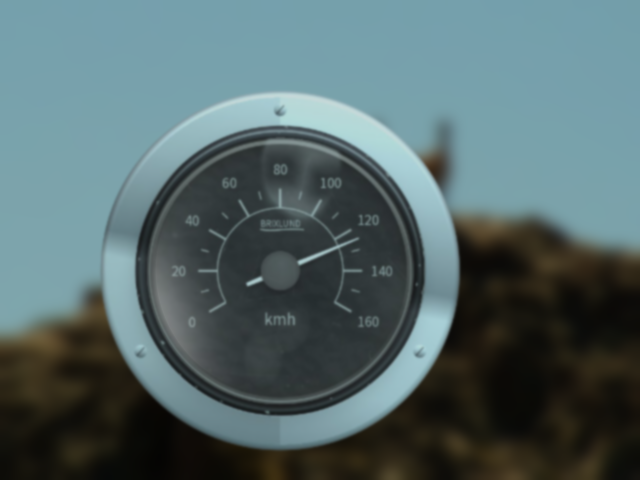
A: 125 km/h
